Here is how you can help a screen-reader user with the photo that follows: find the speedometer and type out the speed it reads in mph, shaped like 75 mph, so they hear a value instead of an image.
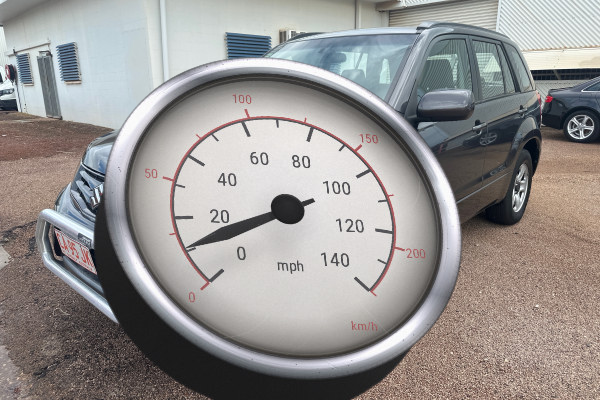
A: 10 mph
